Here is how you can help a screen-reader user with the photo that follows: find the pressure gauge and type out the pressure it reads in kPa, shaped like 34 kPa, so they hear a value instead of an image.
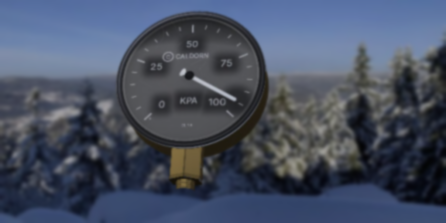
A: 95 kPa
